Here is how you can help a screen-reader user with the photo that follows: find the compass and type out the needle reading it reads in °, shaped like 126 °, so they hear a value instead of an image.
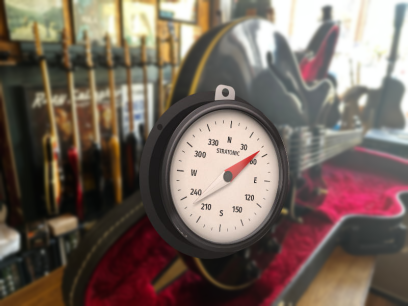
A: 50 °
